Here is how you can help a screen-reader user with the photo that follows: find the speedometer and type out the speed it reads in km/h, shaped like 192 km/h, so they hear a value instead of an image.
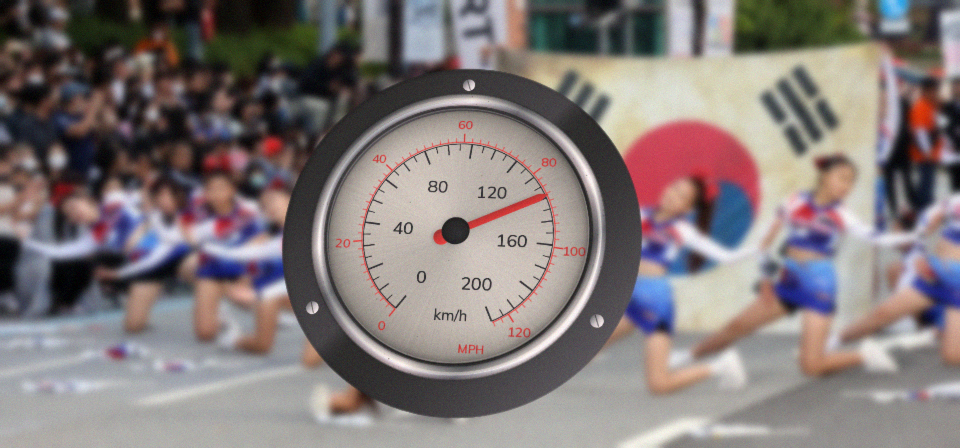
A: 140 km/h
